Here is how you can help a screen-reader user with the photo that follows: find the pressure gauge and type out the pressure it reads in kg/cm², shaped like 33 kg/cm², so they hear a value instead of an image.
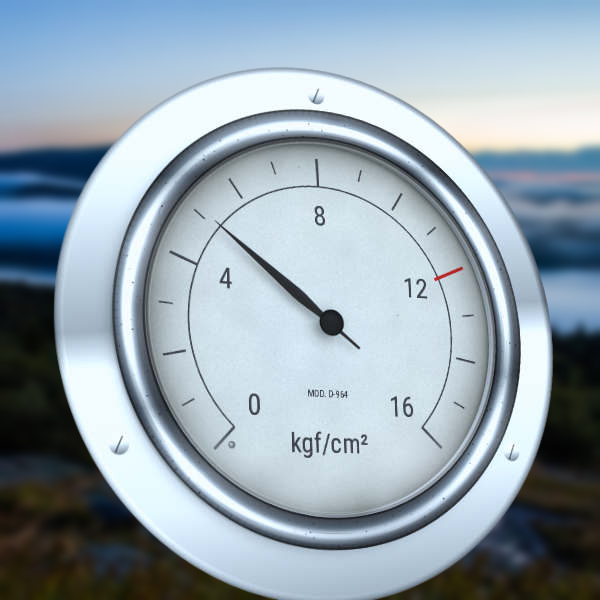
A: 5 kg/cm²
